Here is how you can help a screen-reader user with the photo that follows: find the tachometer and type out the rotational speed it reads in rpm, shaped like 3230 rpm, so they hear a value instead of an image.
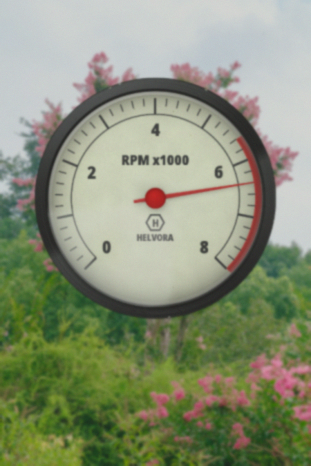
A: 6400 rpm
